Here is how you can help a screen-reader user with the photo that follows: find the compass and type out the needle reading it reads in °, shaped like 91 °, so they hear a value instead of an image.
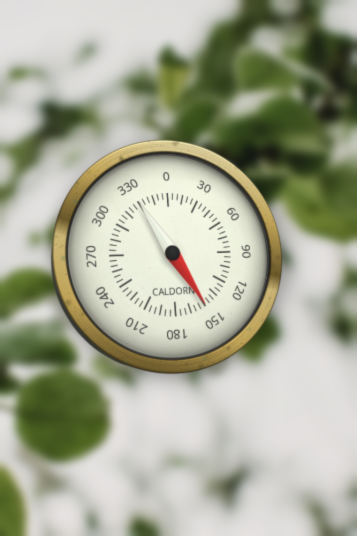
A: 150 °
